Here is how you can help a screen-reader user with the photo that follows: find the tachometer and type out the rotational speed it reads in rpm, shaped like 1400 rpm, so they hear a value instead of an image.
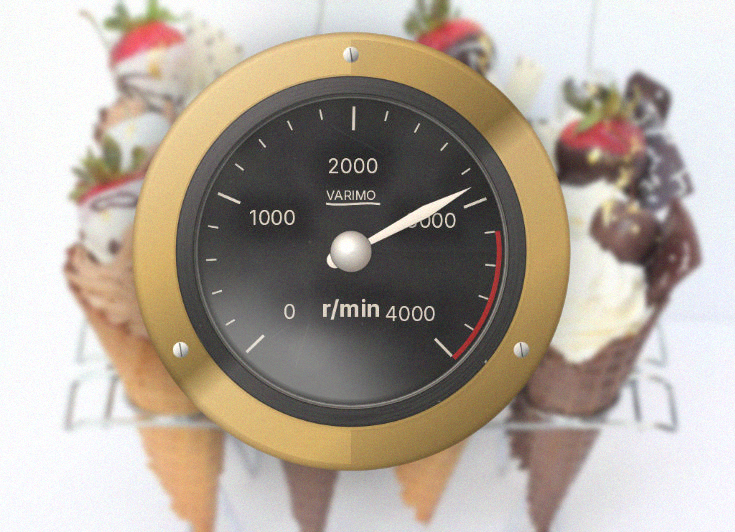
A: 2900 rpm
